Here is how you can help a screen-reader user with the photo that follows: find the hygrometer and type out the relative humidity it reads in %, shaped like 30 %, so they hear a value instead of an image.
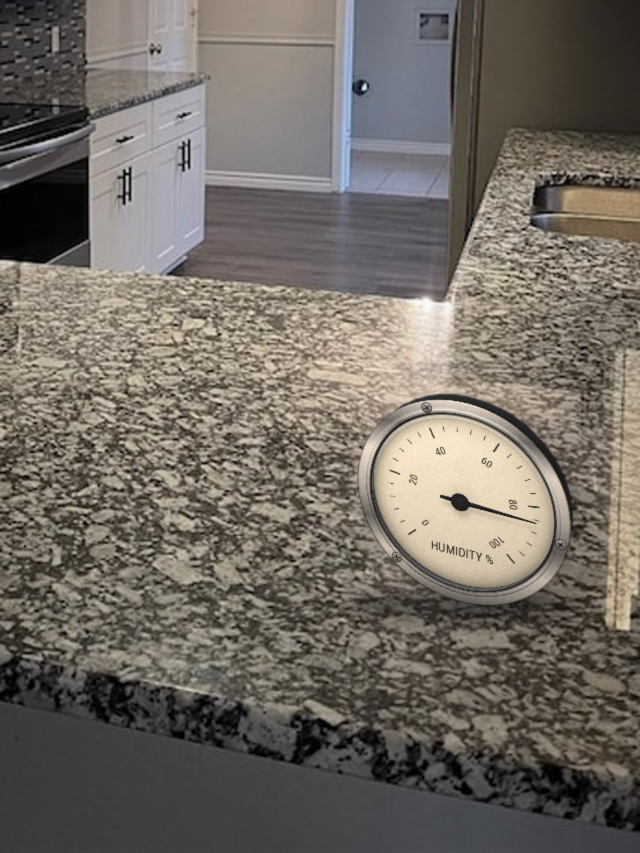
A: 84 %
